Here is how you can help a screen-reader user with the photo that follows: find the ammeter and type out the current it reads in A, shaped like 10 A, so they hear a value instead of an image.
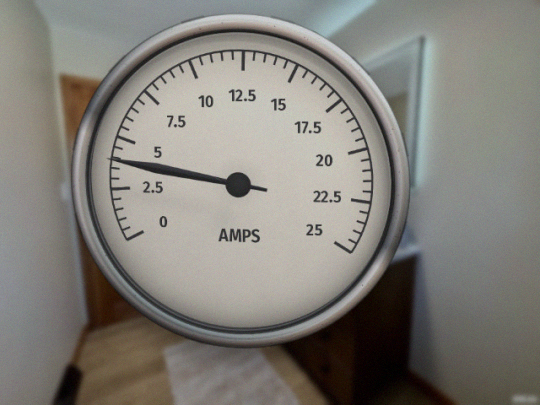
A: 4 A
